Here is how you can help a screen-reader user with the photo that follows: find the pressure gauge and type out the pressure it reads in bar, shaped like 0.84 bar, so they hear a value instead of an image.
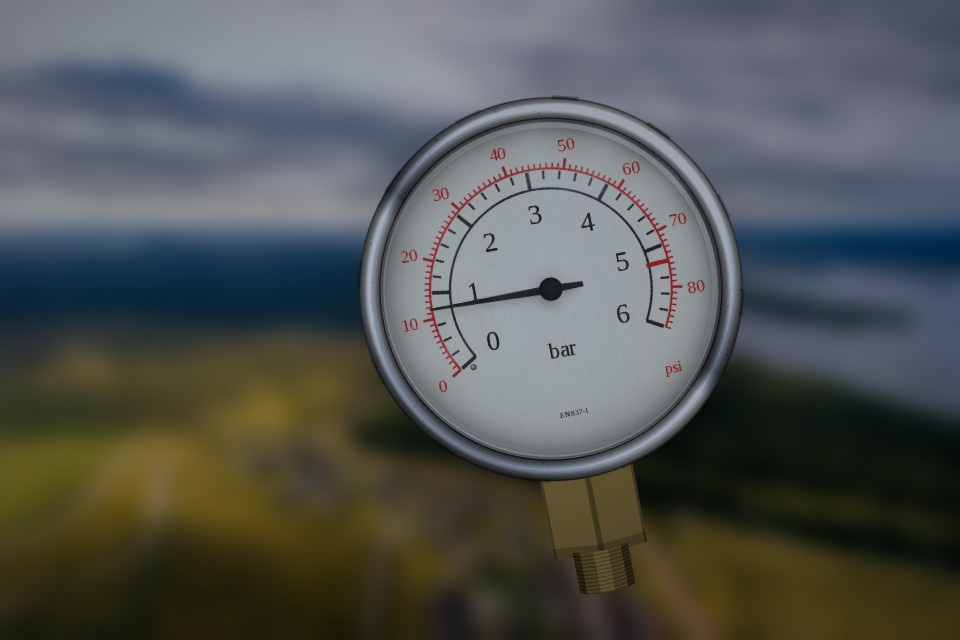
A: 0.8 bar
